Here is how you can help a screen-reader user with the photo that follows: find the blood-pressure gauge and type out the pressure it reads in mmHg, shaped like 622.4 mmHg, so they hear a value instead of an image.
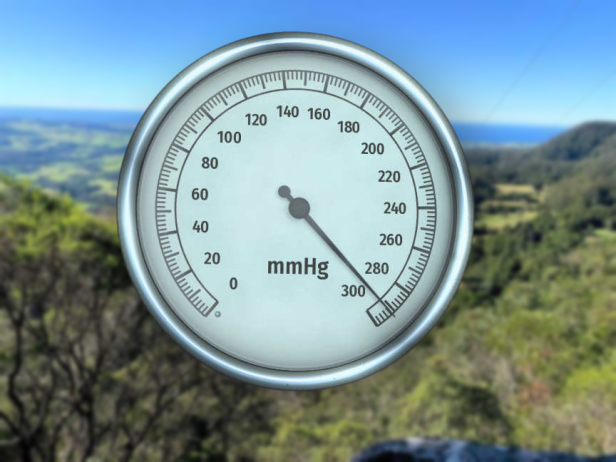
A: 292 mmHg
